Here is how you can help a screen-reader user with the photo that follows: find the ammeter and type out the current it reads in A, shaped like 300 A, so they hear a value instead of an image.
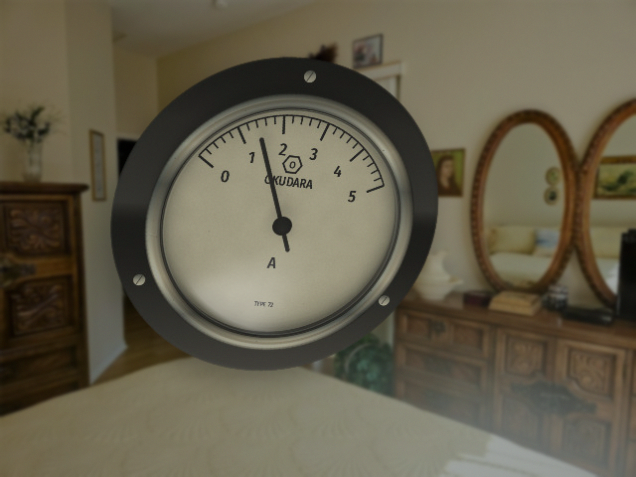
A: 1.4 A
